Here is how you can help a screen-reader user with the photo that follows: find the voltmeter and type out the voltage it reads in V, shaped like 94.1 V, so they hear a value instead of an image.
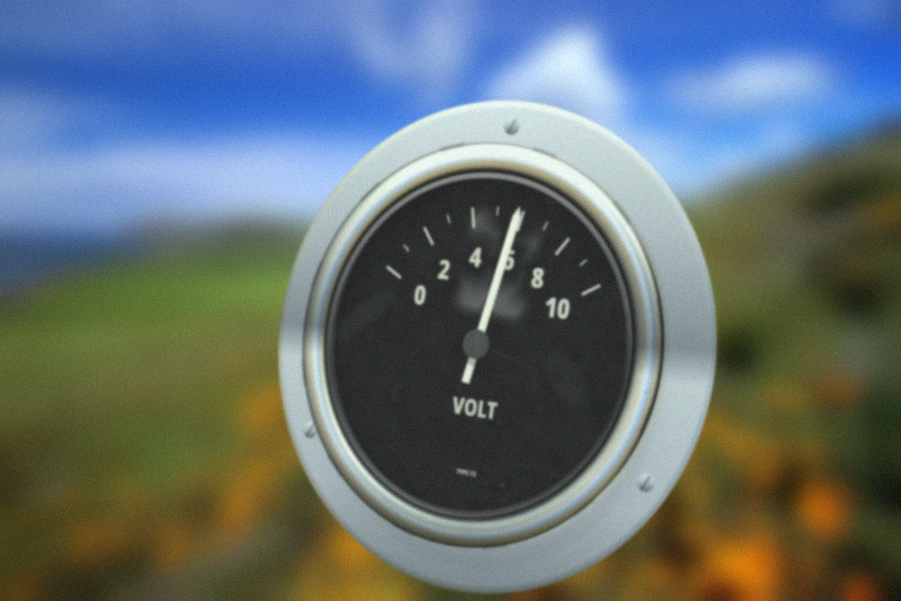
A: 6 V
